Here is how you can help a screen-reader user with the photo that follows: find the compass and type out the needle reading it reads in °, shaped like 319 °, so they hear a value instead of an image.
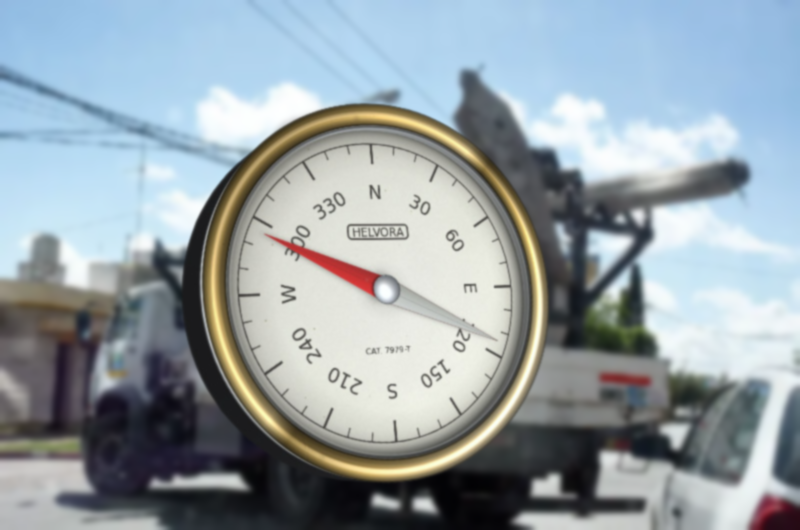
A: 295 °
